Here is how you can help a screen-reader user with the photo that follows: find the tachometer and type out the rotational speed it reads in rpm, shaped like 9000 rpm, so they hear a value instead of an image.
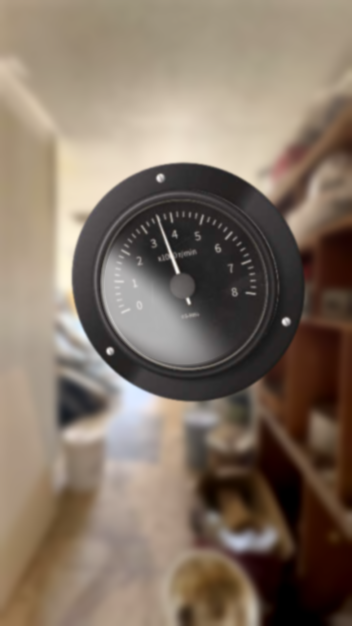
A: 3600 rpm
